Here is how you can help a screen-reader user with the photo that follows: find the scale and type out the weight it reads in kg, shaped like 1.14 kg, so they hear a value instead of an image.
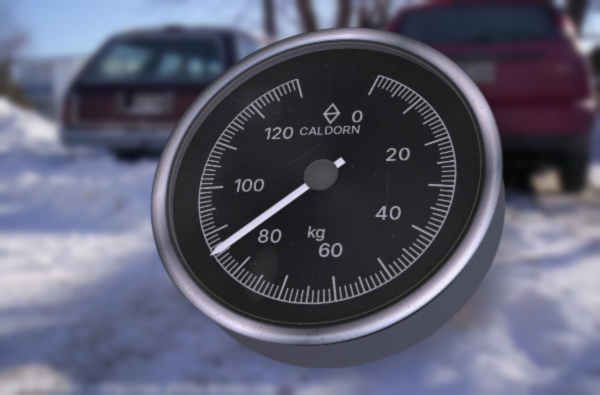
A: 85 kg
